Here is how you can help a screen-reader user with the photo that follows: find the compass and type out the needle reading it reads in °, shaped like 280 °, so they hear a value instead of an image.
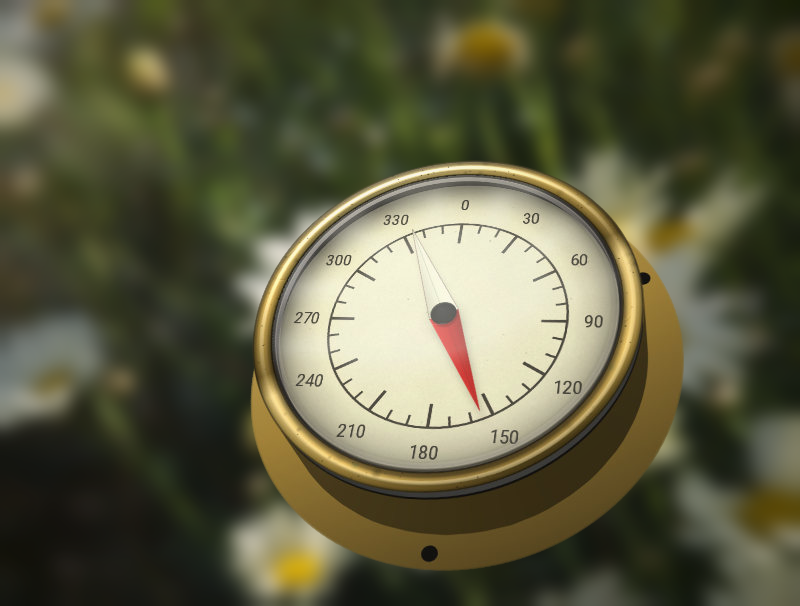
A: 155 °
